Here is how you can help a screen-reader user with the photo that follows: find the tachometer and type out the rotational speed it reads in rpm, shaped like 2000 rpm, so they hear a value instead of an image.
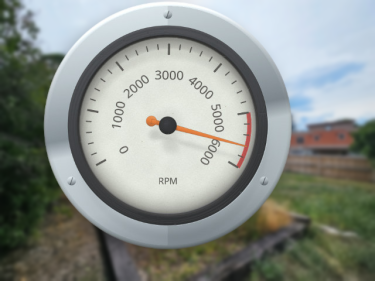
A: 5600 rpm
